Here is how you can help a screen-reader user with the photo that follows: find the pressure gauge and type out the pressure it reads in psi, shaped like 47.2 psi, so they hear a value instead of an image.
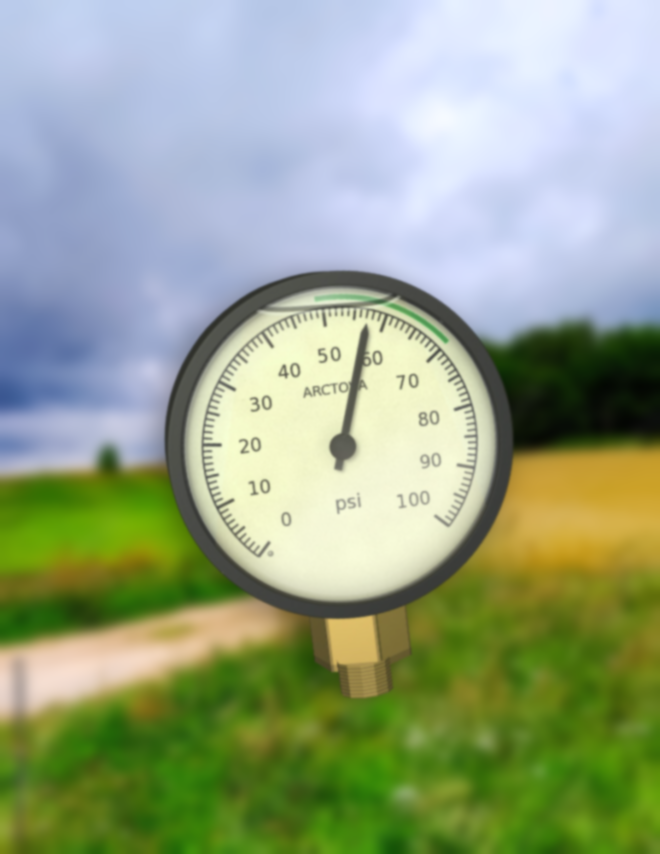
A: 57 psi
